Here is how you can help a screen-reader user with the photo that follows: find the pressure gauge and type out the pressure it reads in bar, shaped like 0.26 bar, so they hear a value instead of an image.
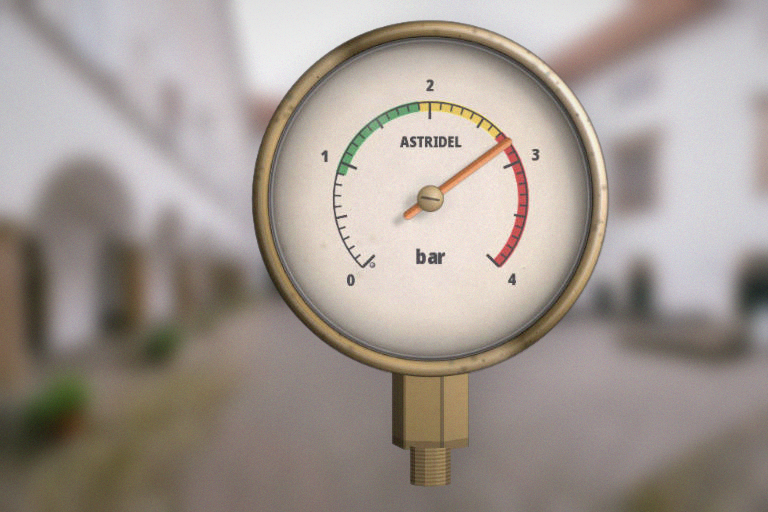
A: 2.8 bar
